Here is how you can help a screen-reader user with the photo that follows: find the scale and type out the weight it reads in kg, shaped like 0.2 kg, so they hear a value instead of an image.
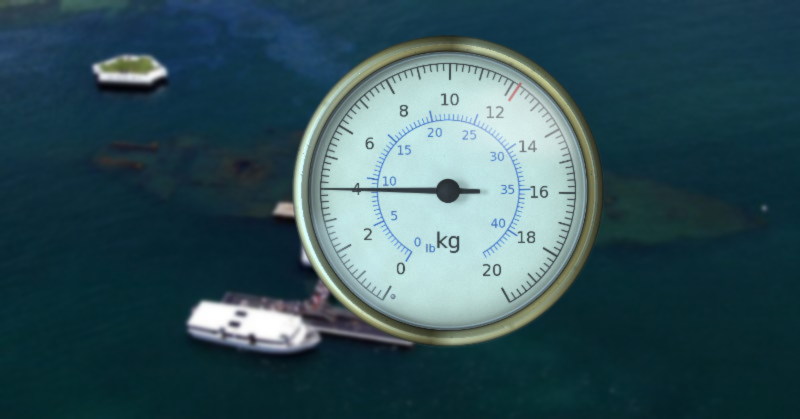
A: 4 kg
